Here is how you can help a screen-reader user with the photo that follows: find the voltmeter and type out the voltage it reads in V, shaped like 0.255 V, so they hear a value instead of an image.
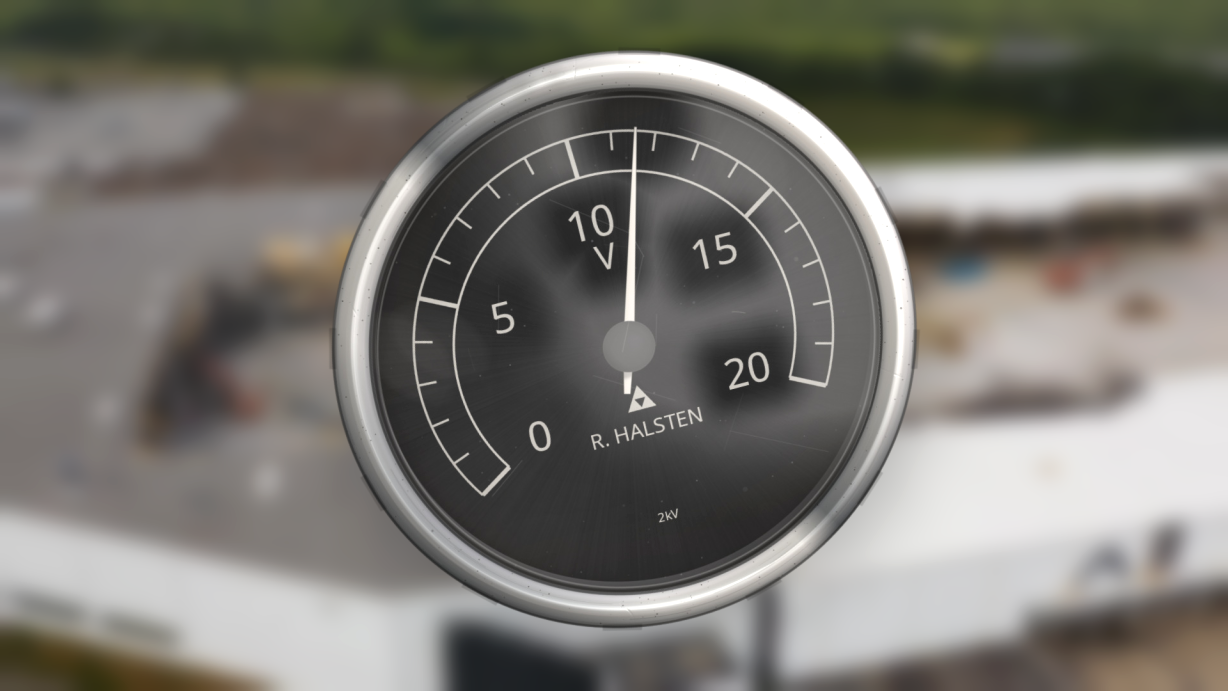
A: 11.5 V
